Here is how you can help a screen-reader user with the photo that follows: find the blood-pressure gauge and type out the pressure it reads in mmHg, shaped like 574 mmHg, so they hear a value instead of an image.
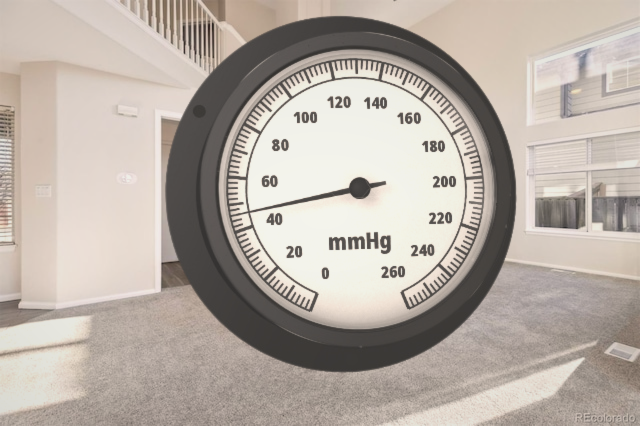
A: 46 mmHg
